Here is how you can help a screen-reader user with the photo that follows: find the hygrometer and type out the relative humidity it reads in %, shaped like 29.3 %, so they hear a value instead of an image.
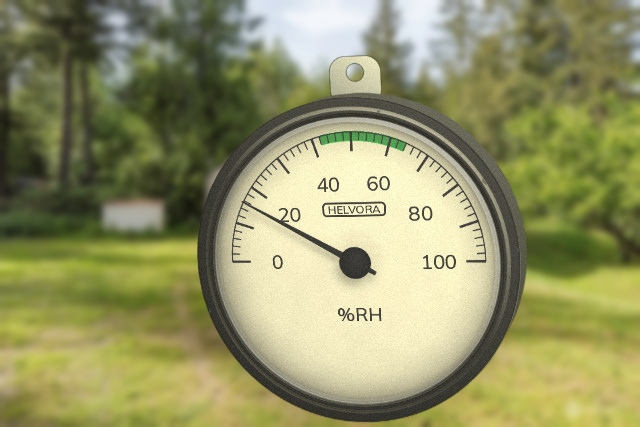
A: 16 %
